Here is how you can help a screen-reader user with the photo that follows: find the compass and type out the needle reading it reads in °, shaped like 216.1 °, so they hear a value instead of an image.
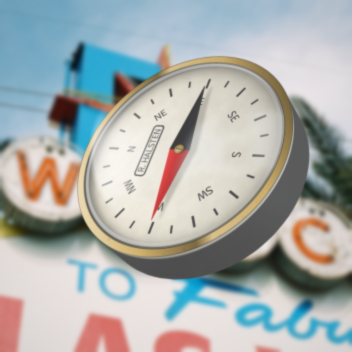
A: 270 °
